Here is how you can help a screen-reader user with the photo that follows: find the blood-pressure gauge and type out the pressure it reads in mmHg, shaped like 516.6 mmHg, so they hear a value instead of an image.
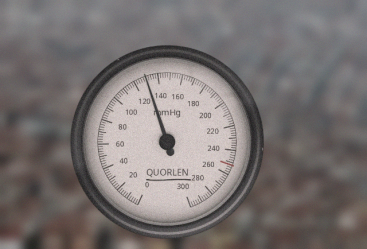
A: 130 mmHg
